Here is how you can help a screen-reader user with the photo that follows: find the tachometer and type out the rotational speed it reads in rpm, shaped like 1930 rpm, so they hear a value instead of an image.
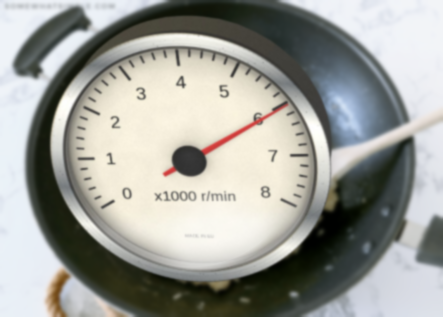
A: 6000 rpm
